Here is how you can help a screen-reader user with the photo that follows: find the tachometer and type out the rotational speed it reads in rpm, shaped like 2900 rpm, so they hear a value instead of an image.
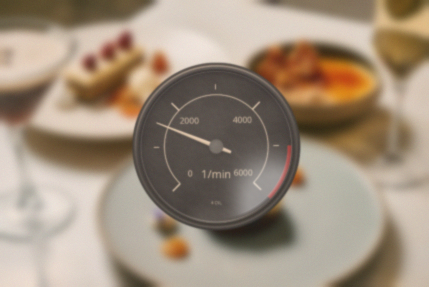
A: 1500 rpm
